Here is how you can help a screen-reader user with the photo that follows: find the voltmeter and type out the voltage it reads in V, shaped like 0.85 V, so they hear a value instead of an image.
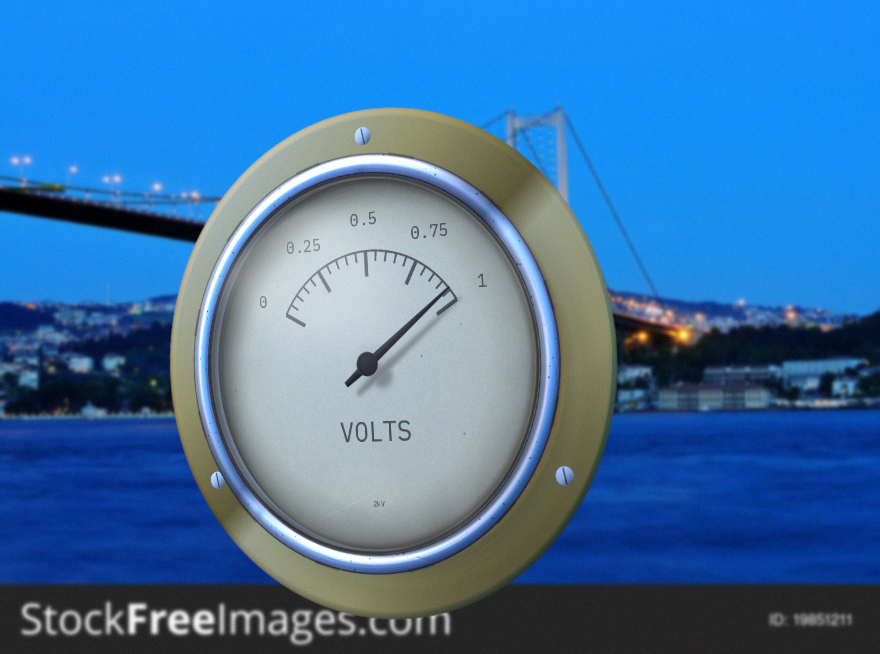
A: 0.95 V
